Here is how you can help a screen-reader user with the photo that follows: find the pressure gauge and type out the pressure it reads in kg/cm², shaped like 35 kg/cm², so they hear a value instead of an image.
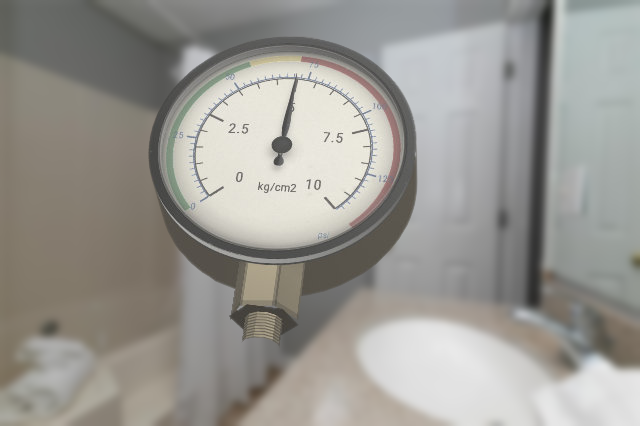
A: 5 kg/cm²
